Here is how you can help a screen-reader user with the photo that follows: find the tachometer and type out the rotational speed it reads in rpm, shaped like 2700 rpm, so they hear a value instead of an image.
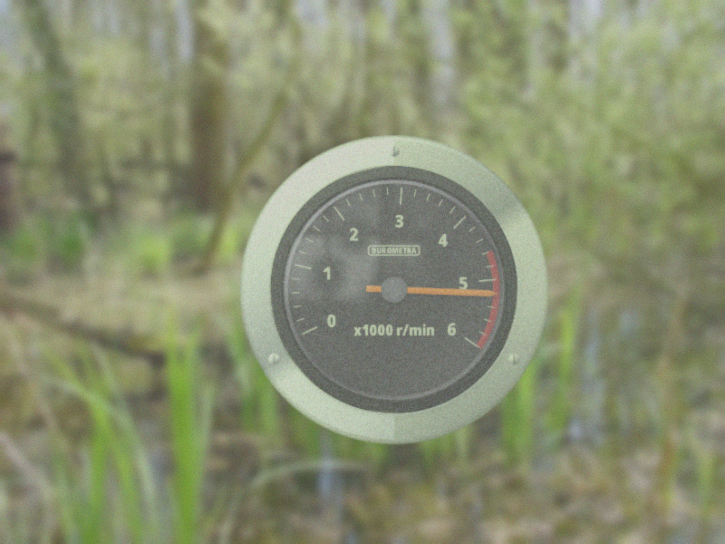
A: 5200 rpm
